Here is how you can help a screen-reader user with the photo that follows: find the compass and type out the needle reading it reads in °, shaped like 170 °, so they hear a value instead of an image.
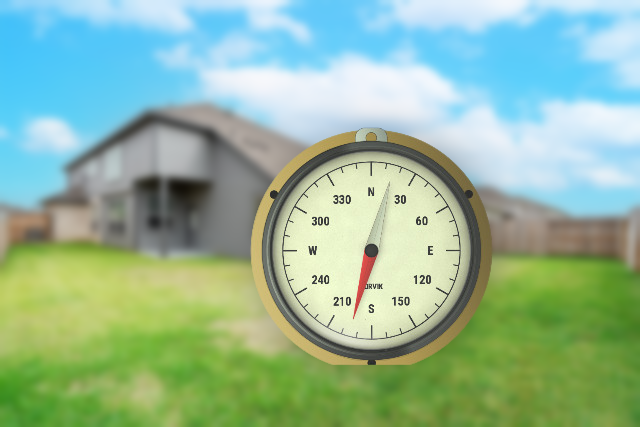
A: 195 °
